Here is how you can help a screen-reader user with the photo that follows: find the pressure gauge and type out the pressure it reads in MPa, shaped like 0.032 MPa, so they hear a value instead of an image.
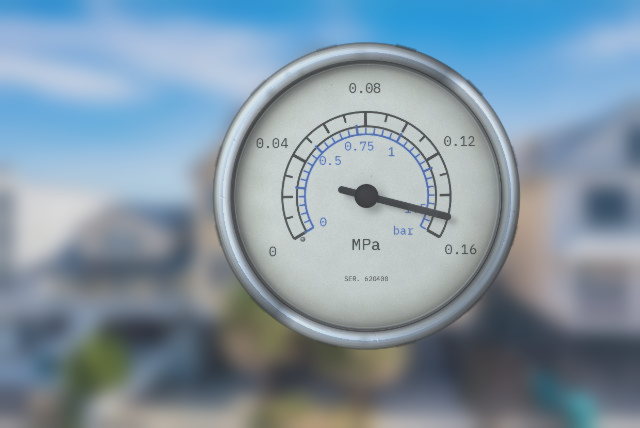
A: 0.15 MPa
